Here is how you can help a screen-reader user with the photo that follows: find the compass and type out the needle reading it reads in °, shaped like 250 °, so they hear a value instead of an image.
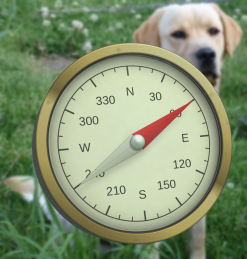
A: 60 °
